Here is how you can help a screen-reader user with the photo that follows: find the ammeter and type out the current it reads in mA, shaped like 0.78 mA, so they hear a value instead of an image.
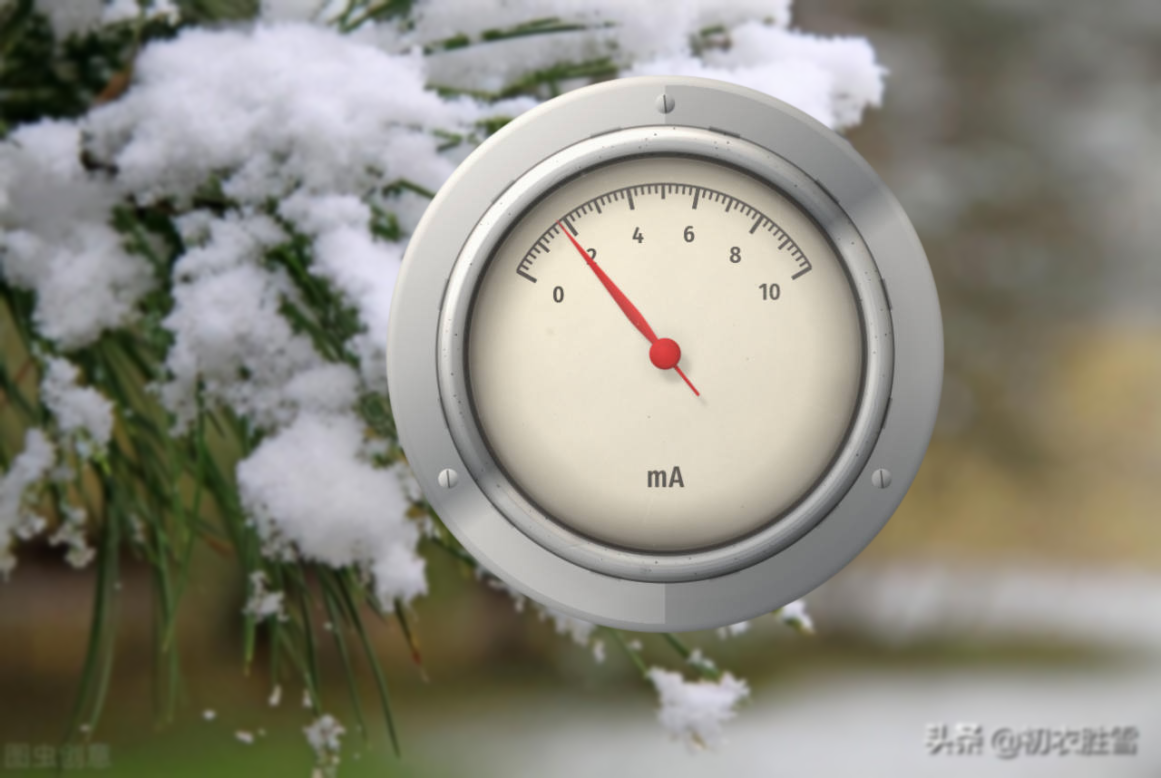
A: 1.8 mA
